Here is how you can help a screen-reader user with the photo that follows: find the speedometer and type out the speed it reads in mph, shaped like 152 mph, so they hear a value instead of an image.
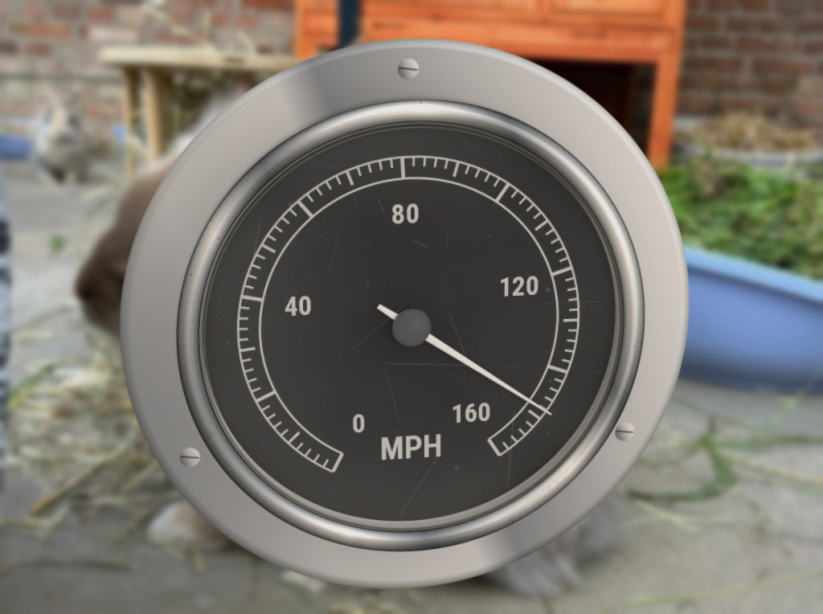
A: 148 mph
